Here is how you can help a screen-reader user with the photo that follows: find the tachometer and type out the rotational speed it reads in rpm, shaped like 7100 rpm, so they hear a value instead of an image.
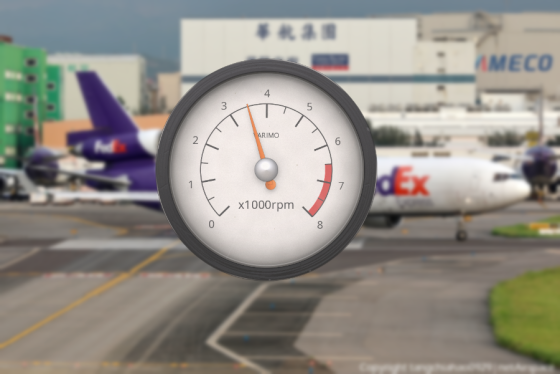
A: 3500 rpm
